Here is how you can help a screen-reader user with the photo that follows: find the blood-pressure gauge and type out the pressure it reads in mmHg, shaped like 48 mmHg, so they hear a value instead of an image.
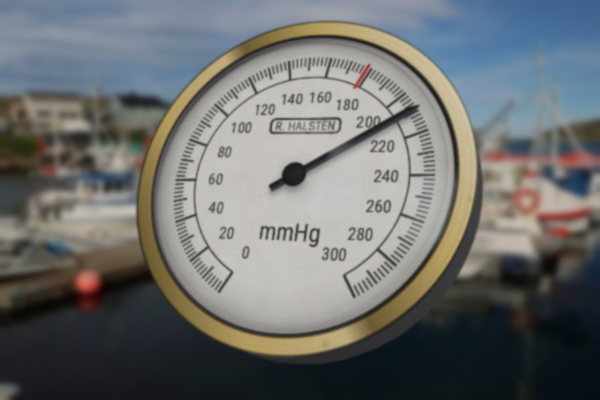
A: 210 mmHg
